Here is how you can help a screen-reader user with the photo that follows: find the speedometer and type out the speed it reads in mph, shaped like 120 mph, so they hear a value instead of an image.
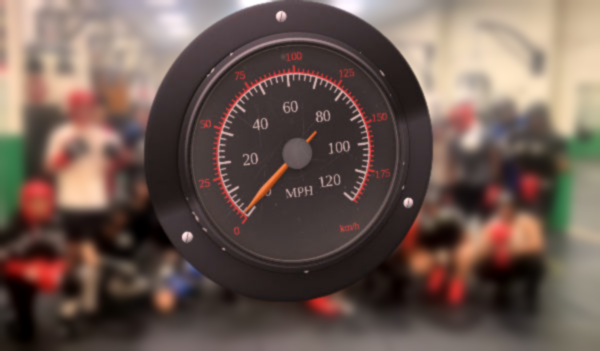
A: 2 mph
